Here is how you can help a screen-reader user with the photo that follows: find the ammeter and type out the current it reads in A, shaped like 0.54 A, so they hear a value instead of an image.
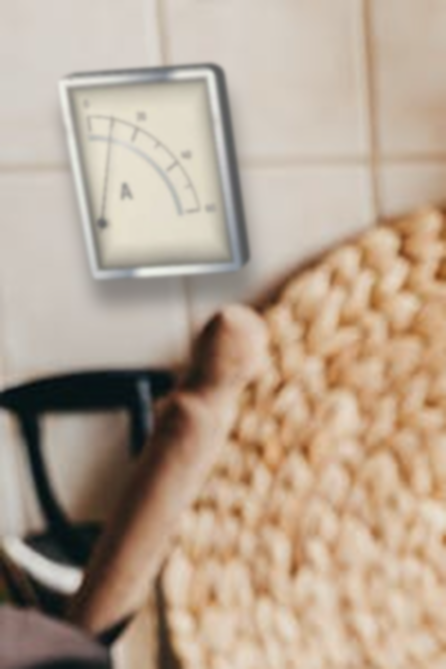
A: 10 A
